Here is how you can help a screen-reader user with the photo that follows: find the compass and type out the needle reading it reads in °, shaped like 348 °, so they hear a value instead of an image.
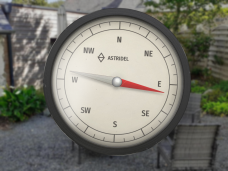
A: 100 °
